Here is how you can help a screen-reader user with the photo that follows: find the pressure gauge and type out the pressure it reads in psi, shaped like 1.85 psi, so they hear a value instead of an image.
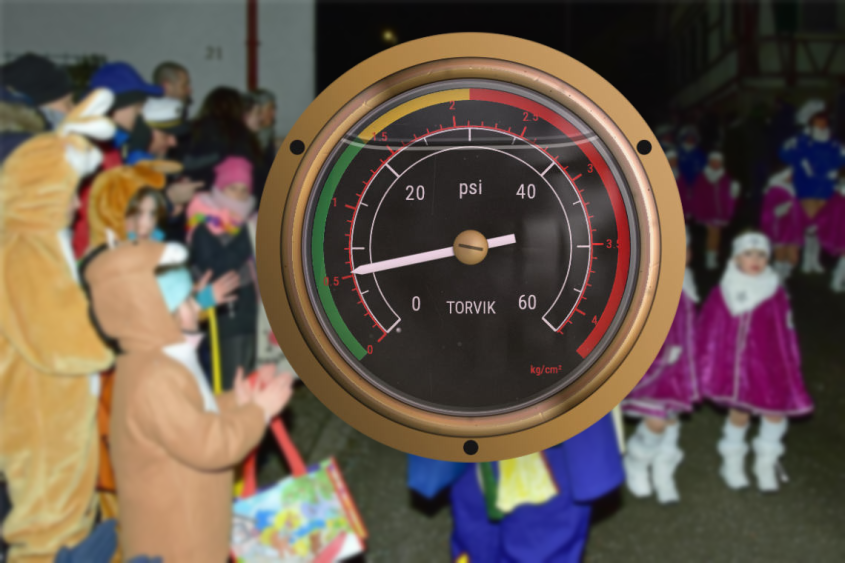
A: 7.5 psi
